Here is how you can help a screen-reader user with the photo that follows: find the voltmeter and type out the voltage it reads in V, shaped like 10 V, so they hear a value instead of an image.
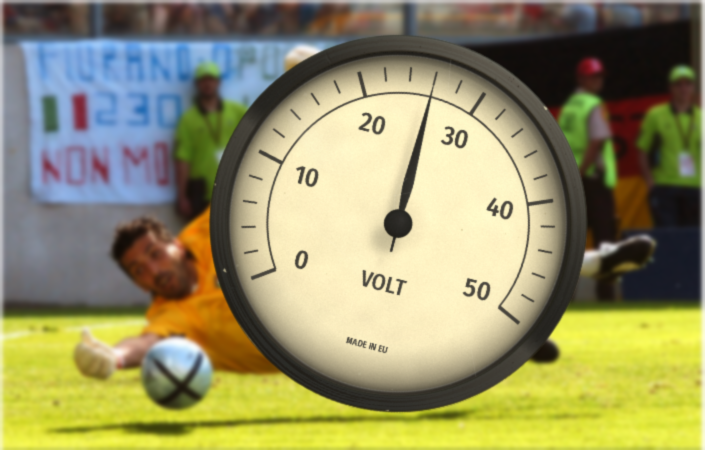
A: 26 V
